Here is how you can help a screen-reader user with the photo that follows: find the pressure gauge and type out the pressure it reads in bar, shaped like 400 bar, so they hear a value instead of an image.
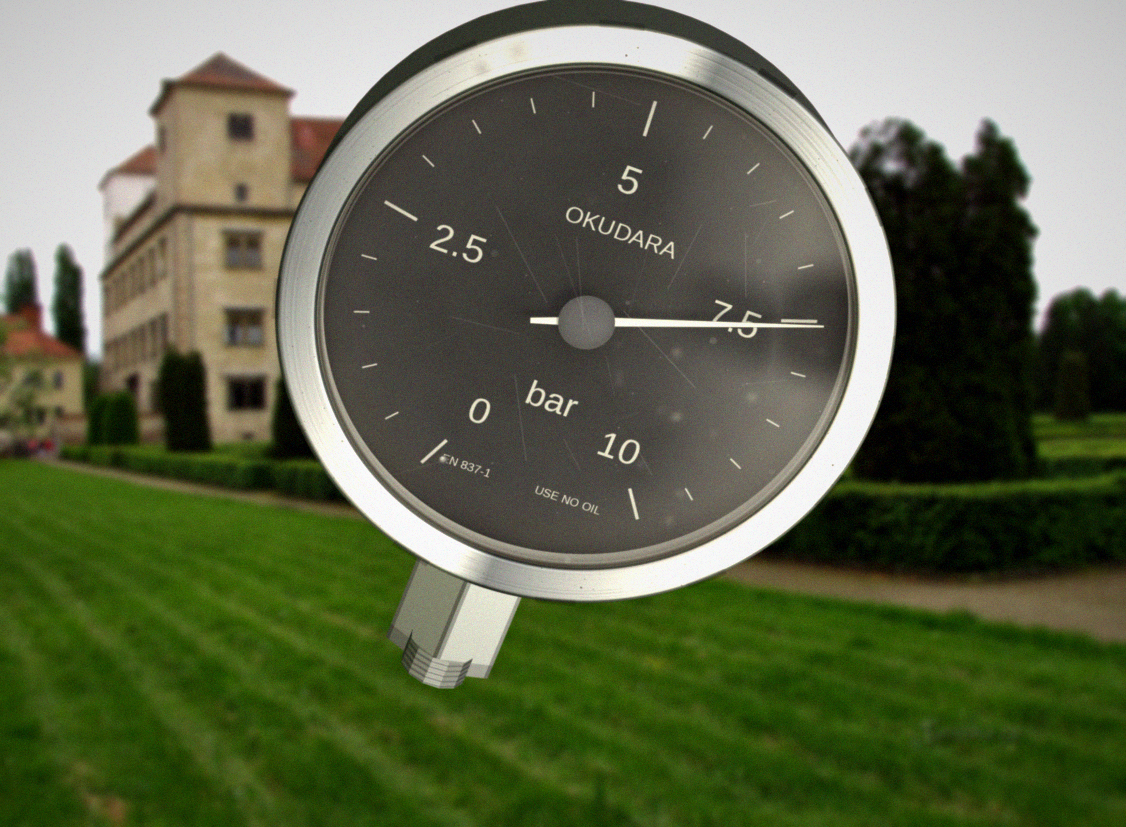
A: 7.5 bar
